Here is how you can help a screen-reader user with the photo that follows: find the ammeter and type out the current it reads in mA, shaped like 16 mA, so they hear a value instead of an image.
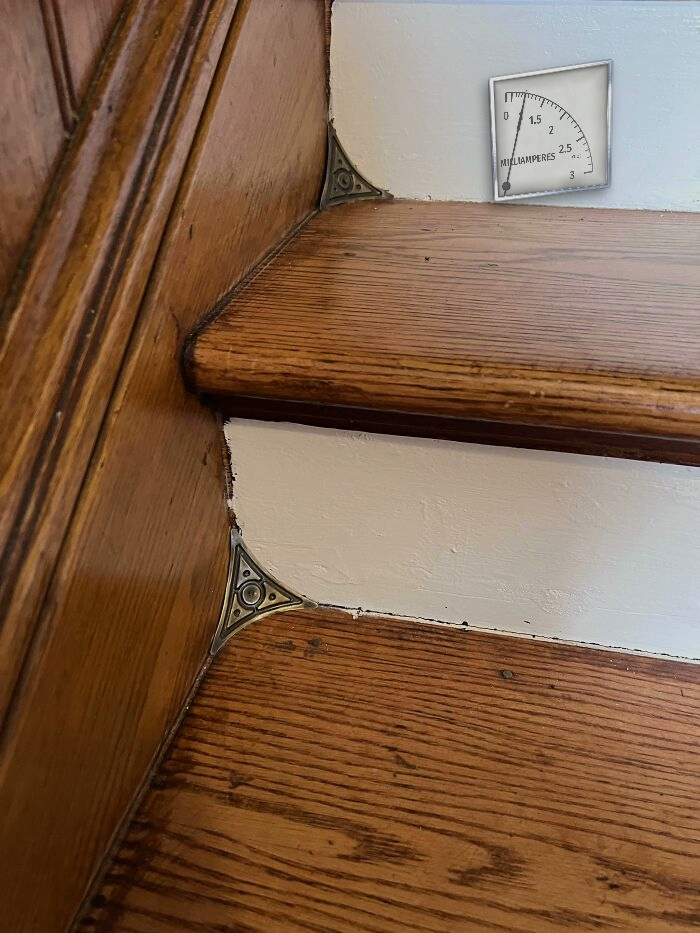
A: 1 mA
